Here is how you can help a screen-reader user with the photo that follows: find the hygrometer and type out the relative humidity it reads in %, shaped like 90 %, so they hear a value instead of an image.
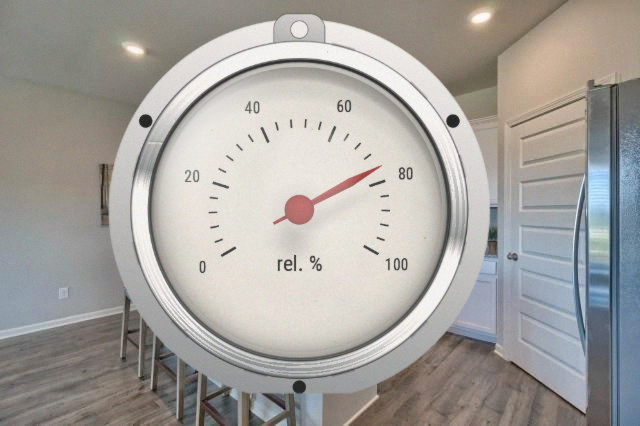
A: 76 %
